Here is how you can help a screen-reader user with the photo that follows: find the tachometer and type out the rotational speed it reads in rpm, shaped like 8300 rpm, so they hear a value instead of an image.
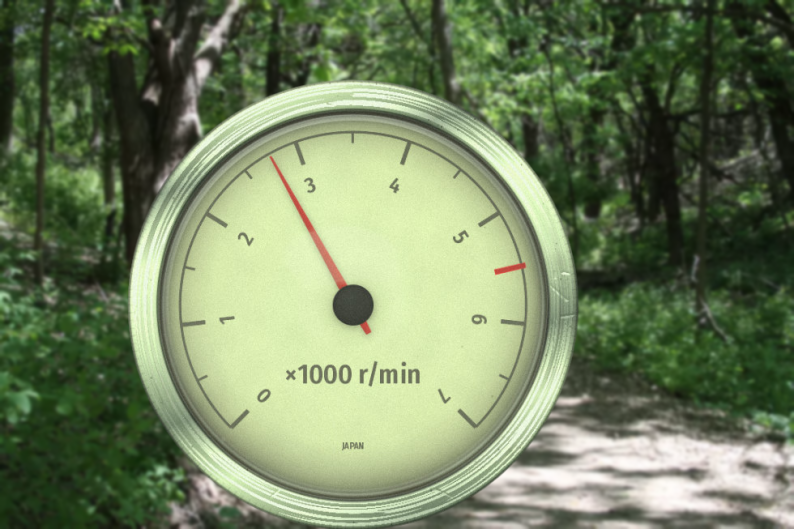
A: 2750 rpm
